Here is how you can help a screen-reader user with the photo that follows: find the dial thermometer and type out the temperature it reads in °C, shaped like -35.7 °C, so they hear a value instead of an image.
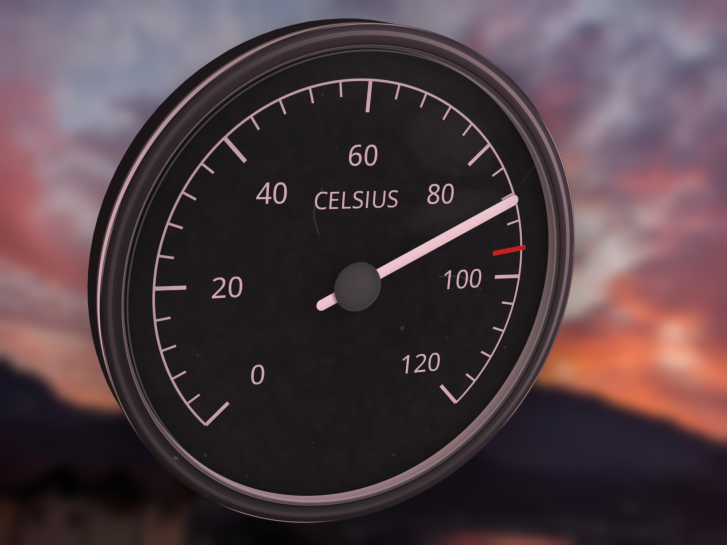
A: 88 °C
